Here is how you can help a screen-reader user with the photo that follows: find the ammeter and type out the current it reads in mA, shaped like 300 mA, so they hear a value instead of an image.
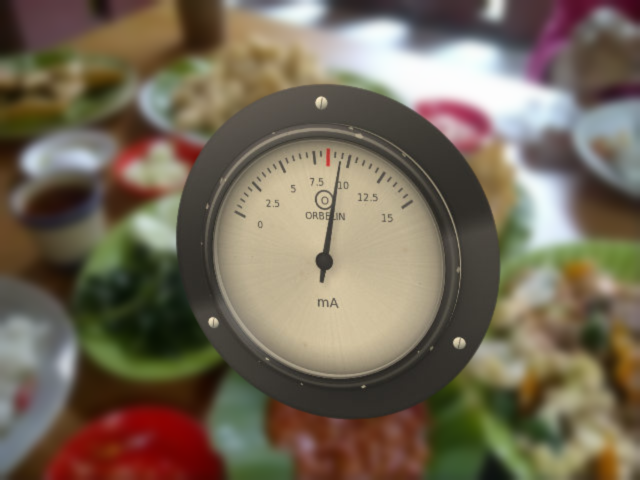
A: 9.5 mA
